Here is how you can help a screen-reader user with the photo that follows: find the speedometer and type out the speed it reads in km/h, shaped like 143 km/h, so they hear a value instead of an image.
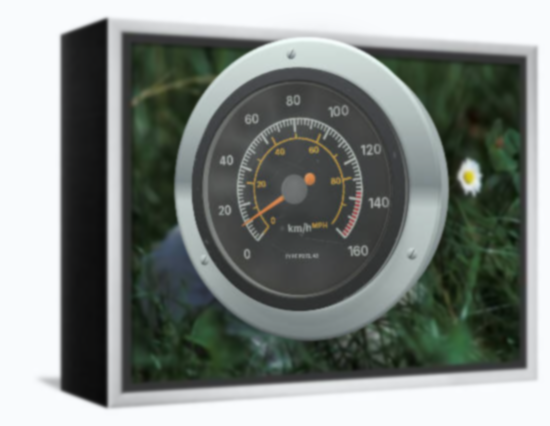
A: 10 km/h
